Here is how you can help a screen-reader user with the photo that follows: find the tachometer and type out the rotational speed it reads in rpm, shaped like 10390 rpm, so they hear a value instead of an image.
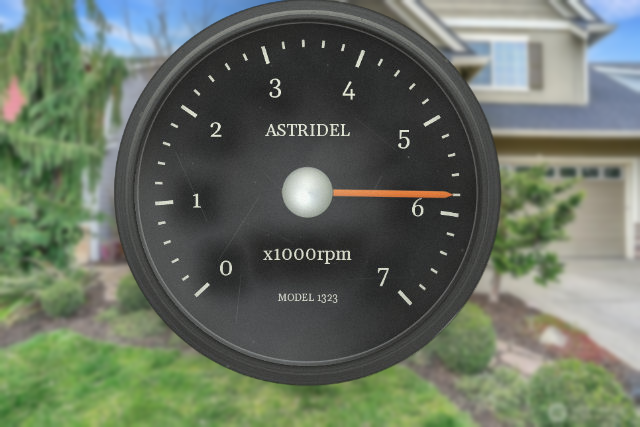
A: 5800 rpm
